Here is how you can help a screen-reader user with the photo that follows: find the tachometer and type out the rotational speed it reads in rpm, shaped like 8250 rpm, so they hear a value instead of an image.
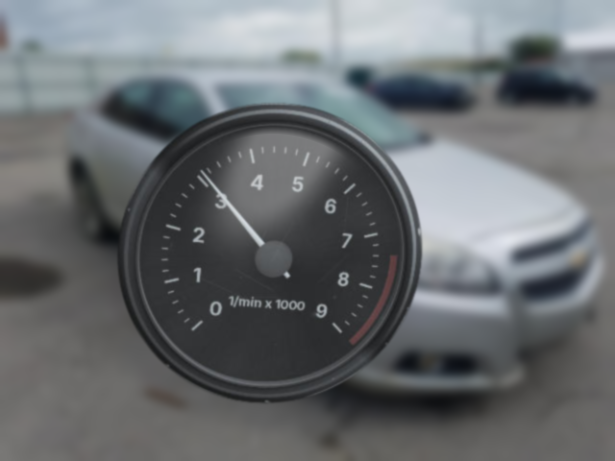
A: 3100 rpm
